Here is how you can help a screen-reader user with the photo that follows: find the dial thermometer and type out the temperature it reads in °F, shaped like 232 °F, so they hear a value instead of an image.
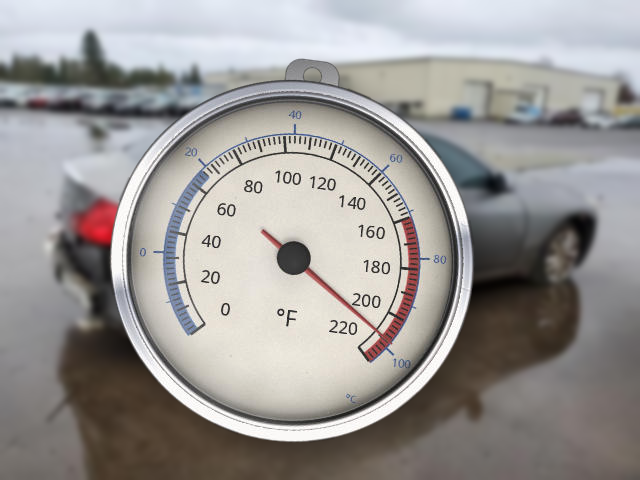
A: 210 °F
